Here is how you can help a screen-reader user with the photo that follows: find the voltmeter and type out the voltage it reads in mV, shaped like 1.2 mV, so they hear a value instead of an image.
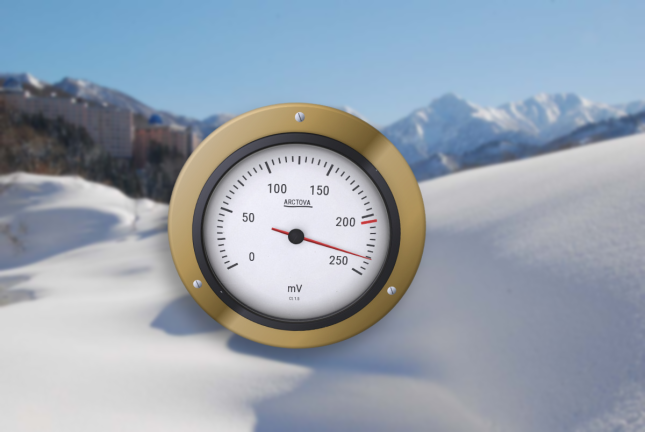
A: 235 mV
